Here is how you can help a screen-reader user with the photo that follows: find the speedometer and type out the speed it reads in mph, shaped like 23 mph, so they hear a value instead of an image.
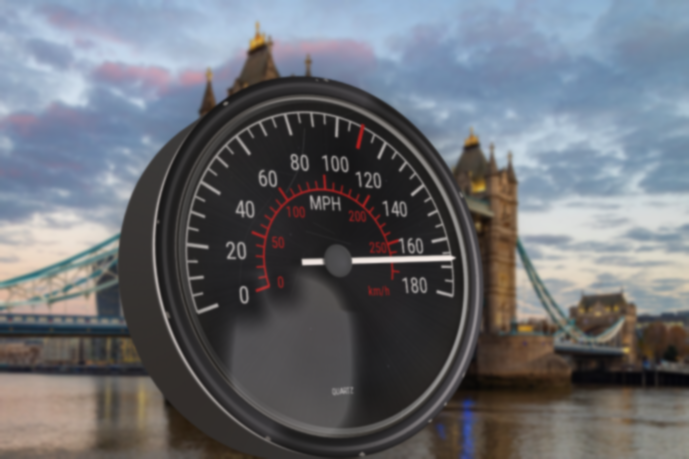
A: 167.5 mph
